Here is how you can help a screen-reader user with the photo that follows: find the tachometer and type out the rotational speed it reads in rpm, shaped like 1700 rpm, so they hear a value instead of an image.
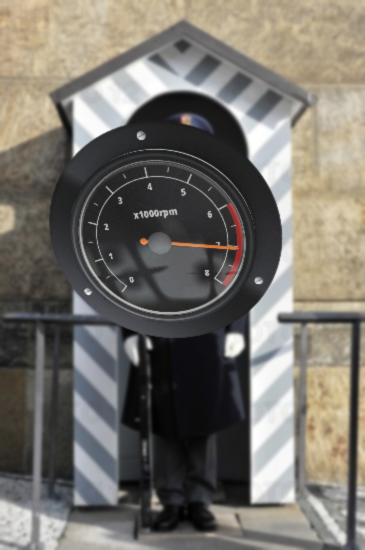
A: 7000 rpm
